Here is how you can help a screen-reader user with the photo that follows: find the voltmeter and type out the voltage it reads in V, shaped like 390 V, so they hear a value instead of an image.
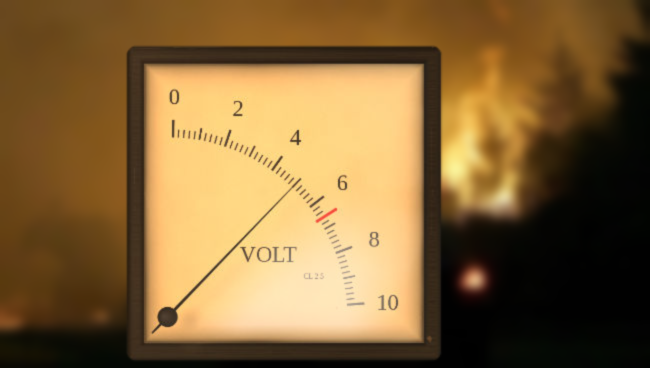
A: 5 V
